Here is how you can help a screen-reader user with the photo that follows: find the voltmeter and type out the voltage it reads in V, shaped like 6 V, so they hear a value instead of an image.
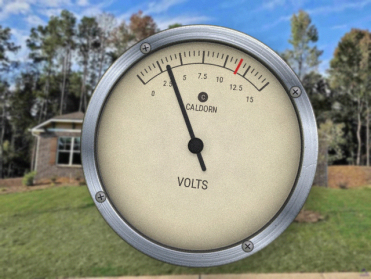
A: 3.5 V
